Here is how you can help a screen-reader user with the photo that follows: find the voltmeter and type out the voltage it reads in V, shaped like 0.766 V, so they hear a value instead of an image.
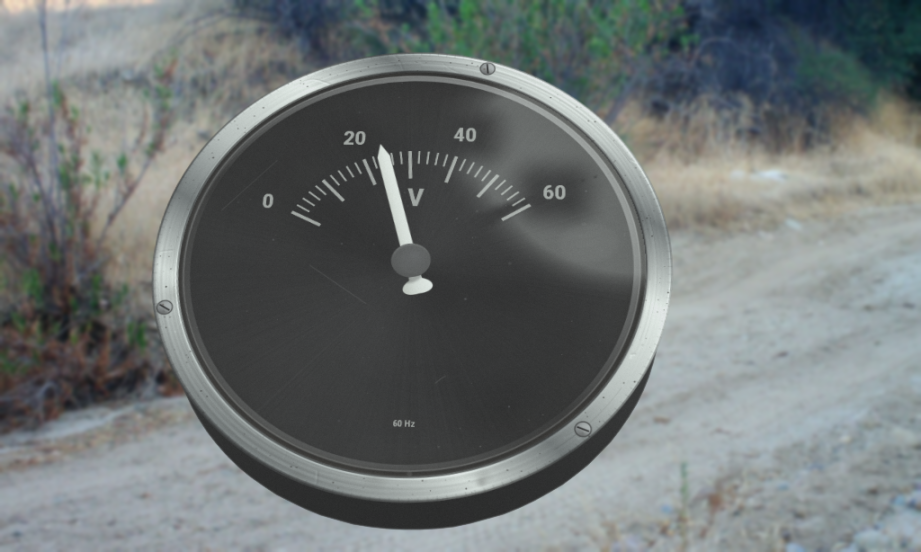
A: 24 V
